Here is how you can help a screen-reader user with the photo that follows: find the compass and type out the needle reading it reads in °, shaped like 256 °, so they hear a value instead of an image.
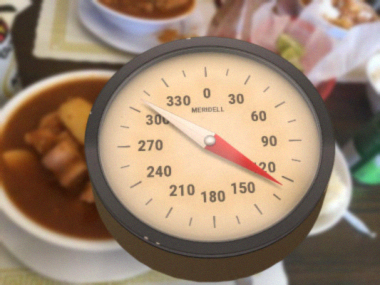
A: 127.5 °
